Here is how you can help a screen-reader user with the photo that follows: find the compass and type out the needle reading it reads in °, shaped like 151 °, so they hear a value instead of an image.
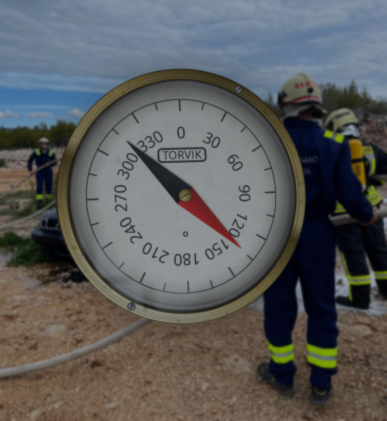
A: 135 °
